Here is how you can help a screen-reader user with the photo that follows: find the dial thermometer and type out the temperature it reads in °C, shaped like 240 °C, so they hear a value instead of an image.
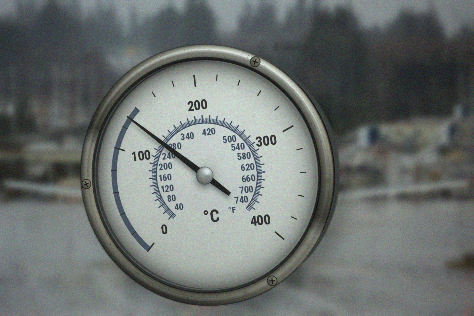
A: 130 °C
